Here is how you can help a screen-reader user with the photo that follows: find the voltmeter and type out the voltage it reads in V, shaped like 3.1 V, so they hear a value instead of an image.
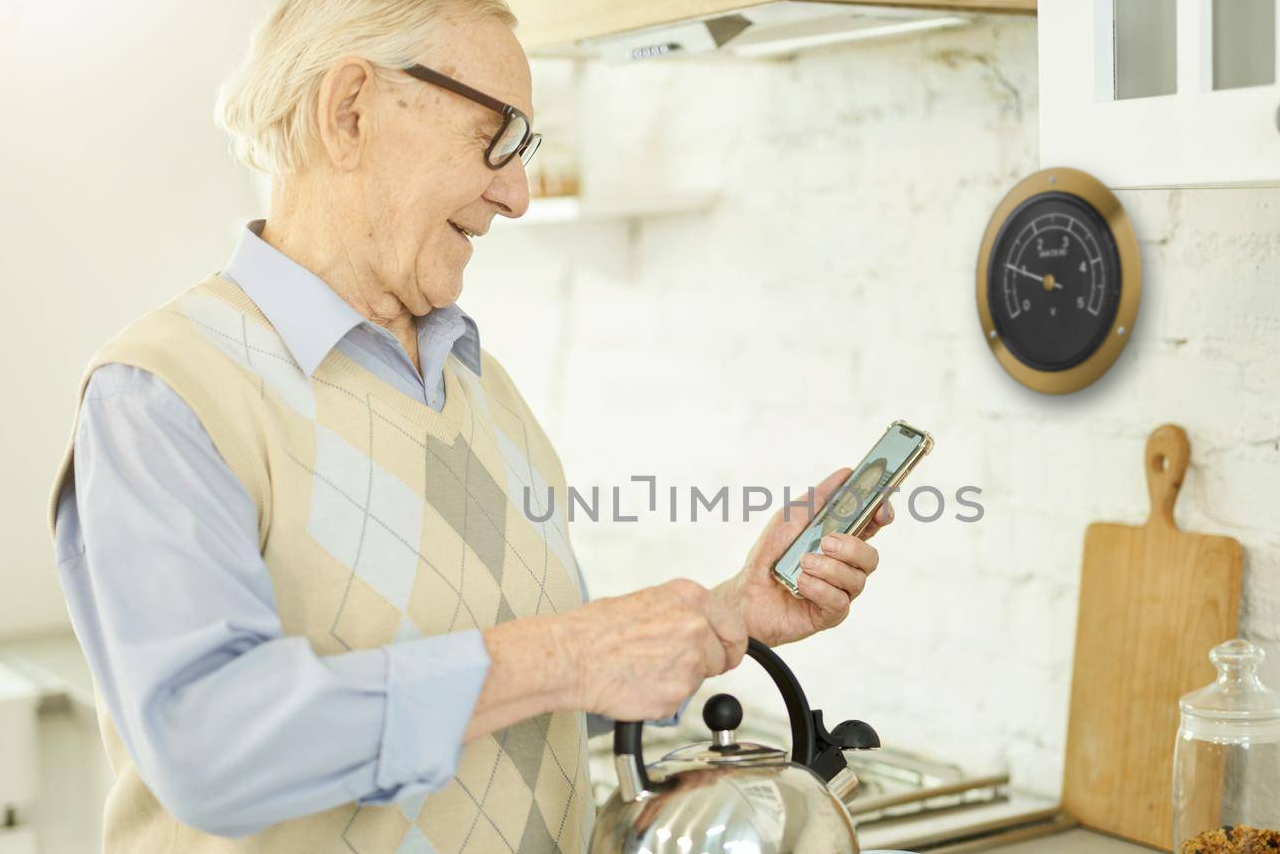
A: 1 V
